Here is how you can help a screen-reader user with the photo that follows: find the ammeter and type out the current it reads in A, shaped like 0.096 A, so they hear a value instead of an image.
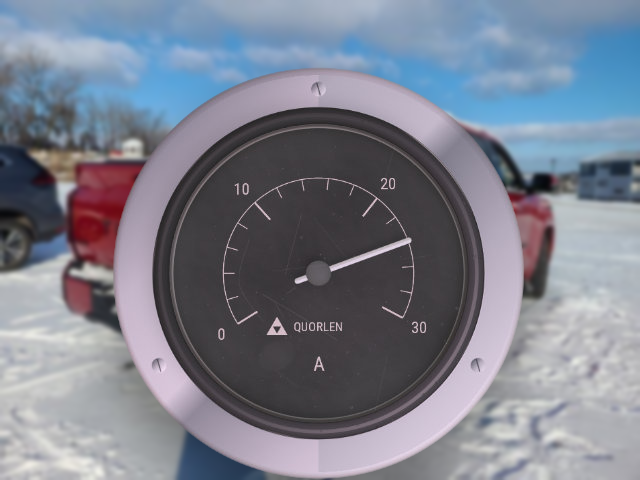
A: 24 A
